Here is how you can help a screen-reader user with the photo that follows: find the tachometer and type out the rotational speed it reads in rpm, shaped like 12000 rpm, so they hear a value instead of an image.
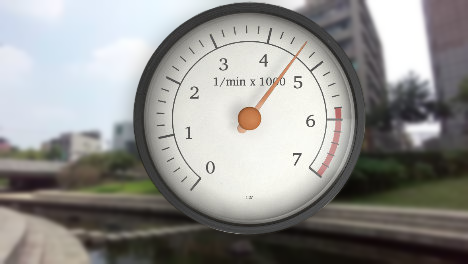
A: 4600 rpm
